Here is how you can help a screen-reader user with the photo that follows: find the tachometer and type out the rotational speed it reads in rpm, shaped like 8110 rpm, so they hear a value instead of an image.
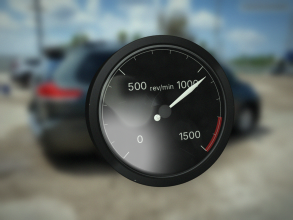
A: 1050 rpm
